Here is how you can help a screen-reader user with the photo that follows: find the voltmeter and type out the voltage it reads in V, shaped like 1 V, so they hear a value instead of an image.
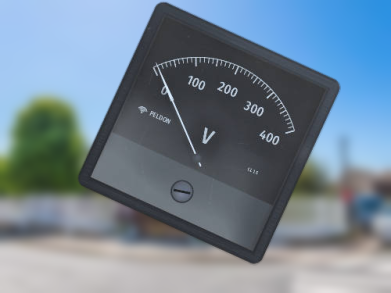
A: 10 V
